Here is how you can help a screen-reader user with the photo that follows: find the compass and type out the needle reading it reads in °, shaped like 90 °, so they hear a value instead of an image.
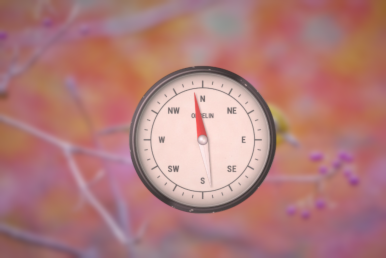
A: 350 °
